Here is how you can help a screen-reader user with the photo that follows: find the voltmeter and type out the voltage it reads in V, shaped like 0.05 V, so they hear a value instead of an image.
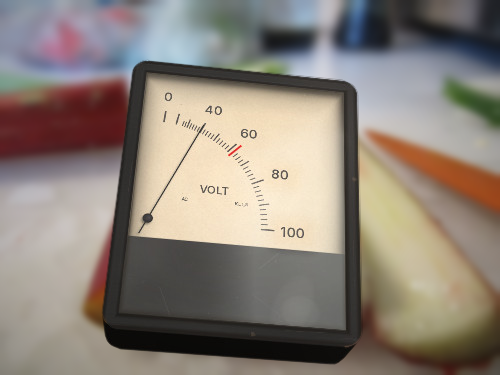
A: 40 V
